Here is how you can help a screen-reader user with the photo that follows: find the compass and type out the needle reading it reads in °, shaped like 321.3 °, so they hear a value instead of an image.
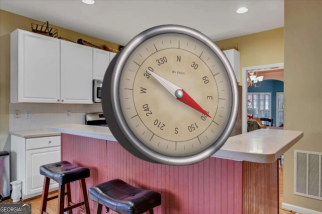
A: 120 °
